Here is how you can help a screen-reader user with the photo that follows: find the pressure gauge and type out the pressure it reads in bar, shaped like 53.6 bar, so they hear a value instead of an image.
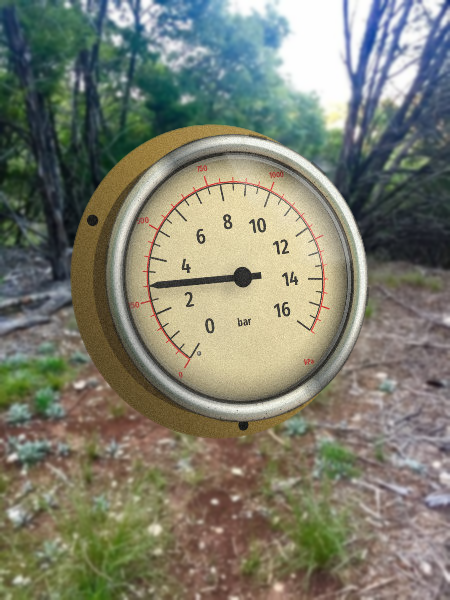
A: 3 bar
